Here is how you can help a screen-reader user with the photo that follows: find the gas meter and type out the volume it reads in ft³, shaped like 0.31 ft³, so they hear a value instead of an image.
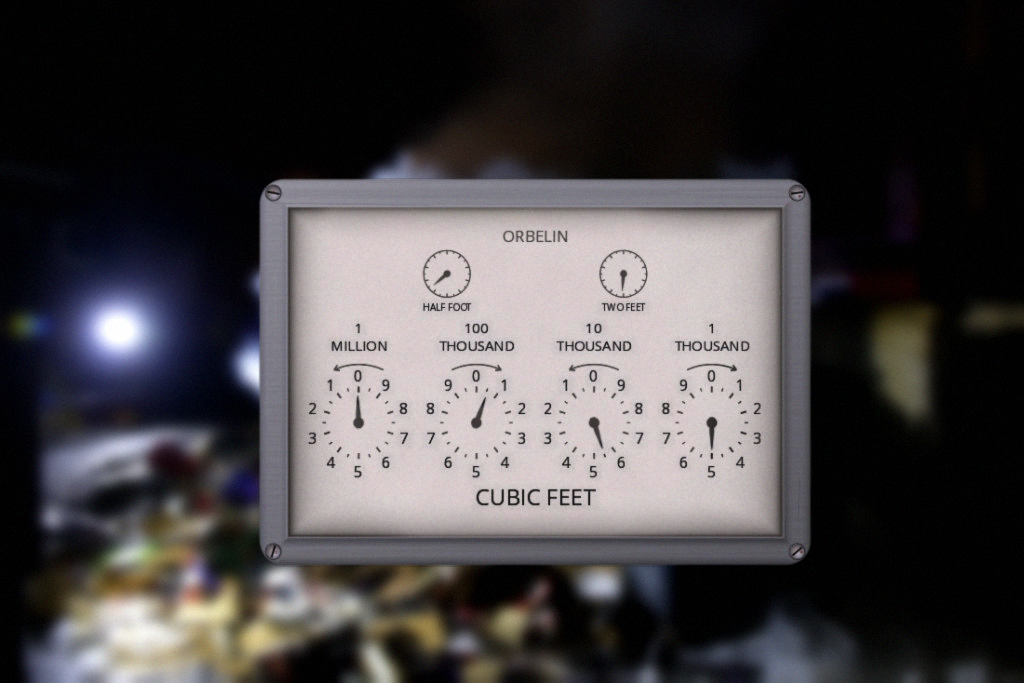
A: 5500 ft³
